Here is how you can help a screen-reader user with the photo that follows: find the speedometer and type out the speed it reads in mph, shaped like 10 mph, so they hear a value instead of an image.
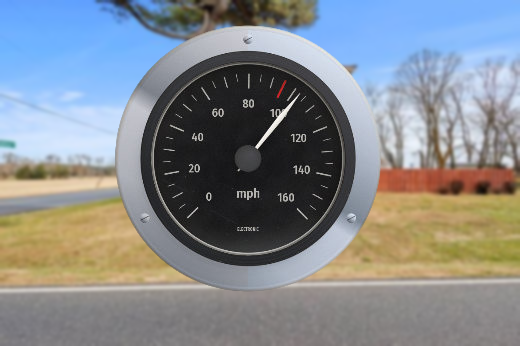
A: 102.5 mph
